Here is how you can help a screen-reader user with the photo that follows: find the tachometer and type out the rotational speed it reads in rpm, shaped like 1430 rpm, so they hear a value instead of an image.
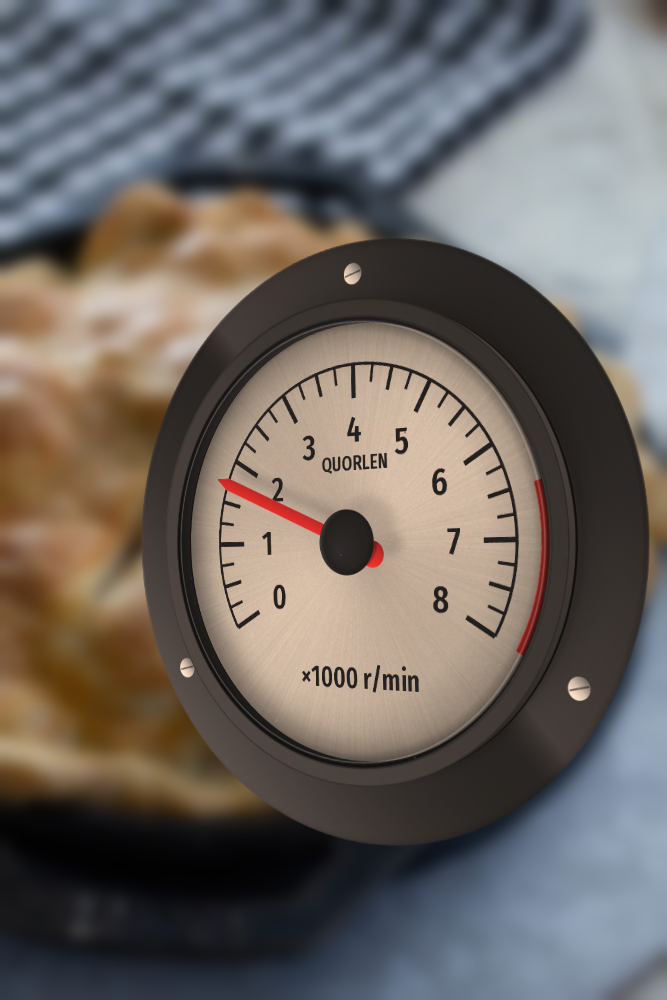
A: 1750 rpm
